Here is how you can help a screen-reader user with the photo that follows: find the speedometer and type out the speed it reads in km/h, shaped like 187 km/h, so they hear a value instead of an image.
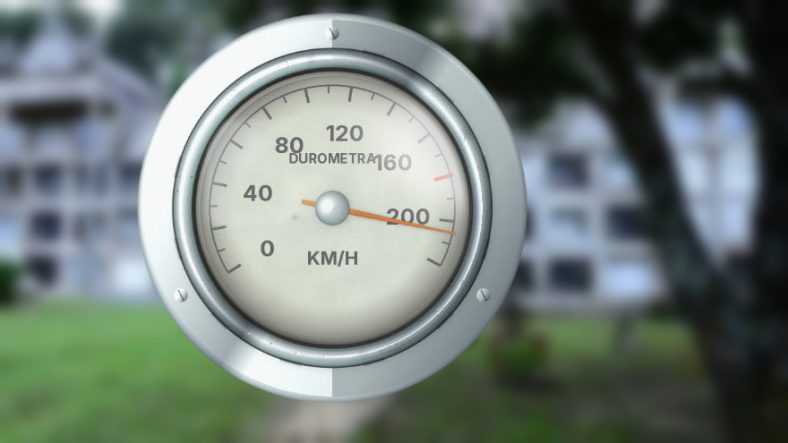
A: 205 km/h
